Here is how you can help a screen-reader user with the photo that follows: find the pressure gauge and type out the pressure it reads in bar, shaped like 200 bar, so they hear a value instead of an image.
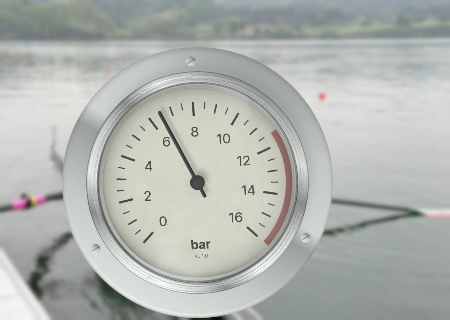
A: 6.5 bar
